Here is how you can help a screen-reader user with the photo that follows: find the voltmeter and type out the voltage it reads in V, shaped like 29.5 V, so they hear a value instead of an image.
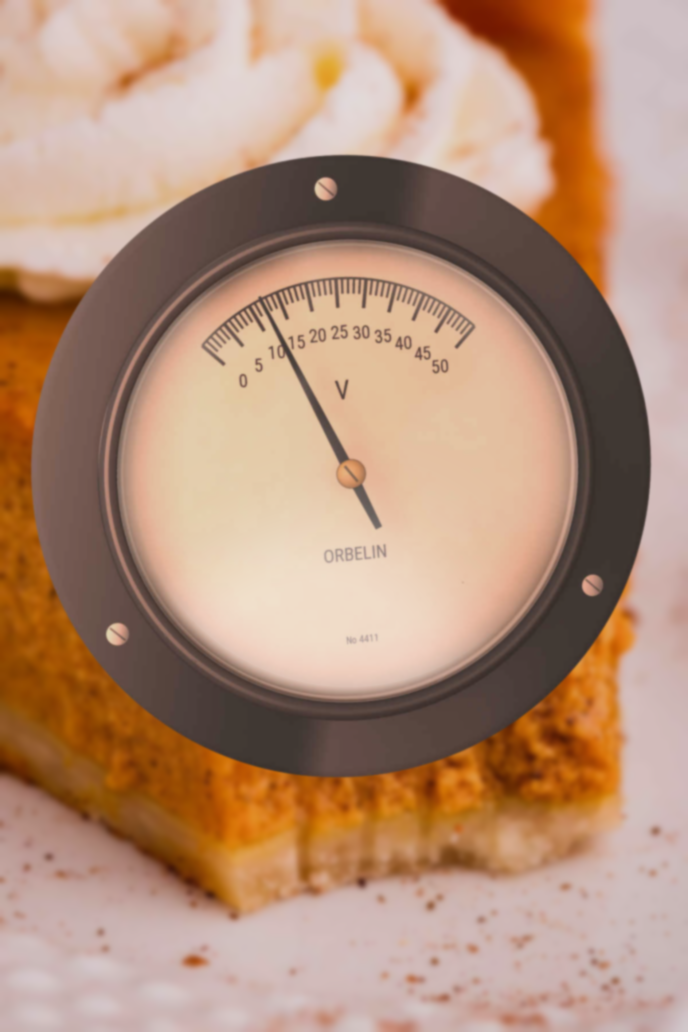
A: 12 V
